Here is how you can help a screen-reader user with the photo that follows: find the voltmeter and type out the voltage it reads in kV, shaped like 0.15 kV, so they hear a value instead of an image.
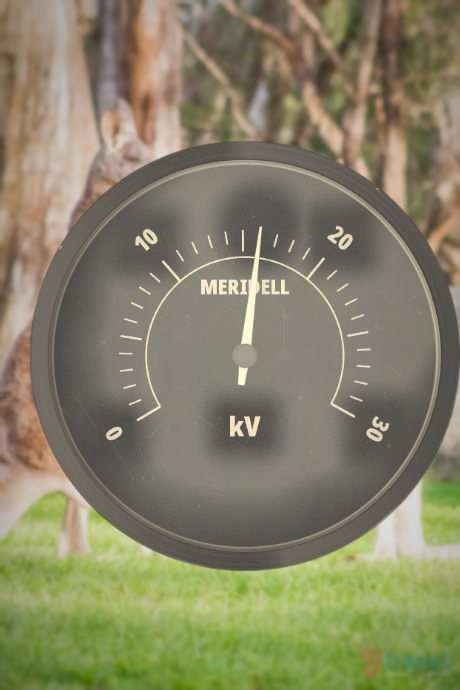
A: 16 kV
